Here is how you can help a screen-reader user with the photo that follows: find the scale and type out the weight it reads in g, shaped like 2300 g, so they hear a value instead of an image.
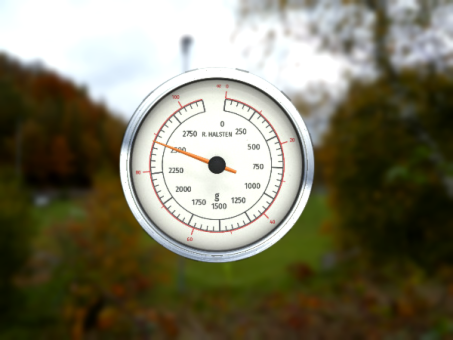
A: 2500 g
